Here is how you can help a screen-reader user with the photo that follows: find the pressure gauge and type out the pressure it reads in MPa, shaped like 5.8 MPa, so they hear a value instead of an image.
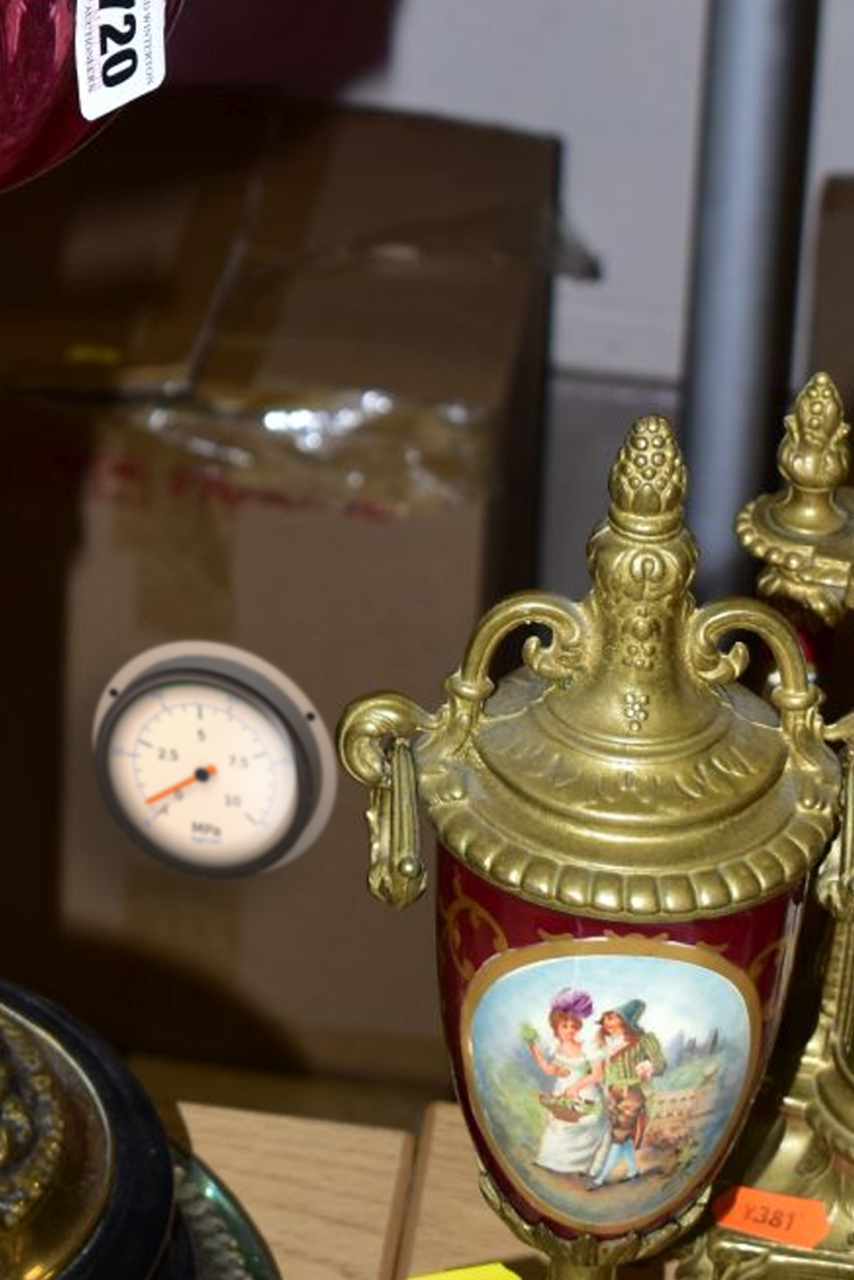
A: 0.5 MPa
